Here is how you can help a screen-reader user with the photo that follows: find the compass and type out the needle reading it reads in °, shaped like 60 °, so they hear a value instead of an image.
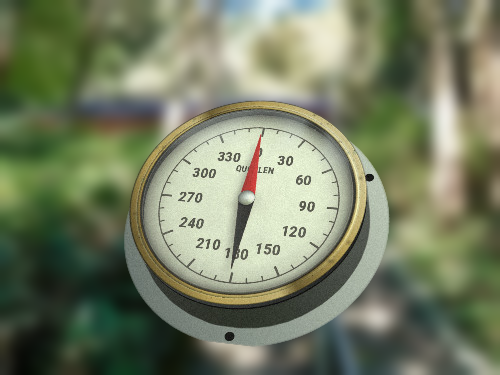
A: 0 °
